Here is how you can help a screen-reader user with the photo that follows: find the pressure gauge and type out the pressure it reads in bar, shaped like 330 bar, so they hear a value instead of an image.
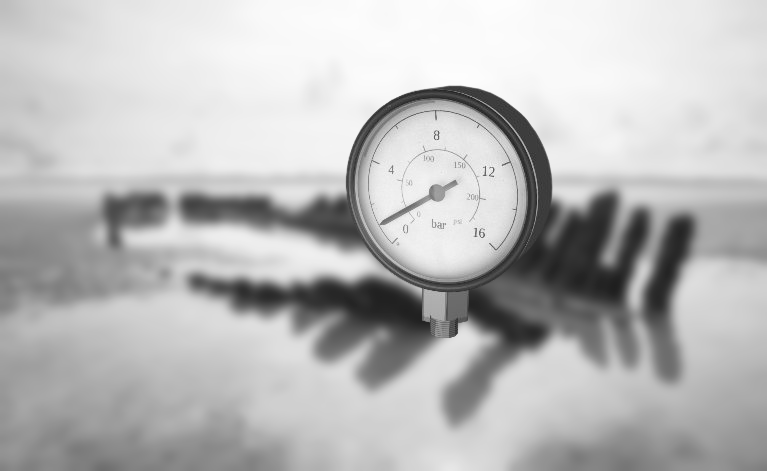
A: 1 bar
